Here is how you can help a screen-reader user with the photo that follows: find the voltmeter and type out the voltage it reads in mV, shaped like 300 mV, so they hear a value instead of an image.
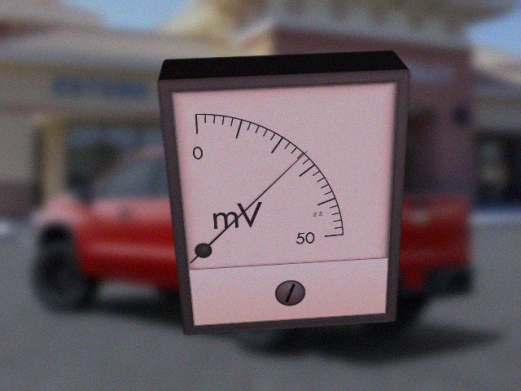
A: 26 mV
